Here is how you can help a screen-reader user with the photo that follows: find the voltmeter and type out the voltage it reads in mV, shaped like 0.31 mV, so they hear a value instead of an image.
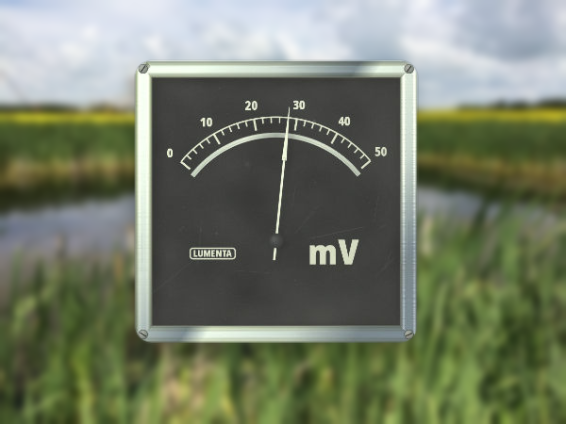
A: 28 mV
